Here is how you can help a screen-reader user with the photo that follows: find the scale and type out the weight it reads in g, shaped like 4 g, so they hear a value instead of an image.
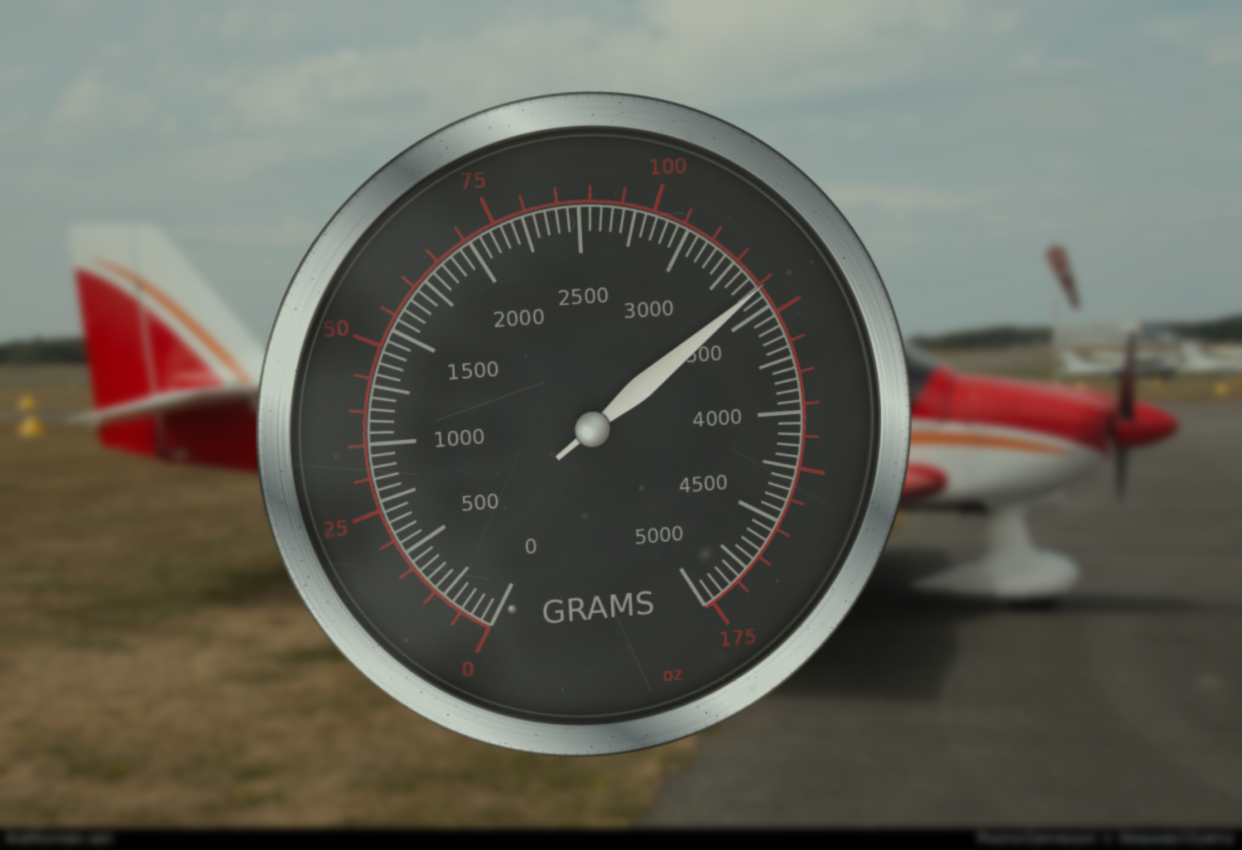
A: 3400 g
